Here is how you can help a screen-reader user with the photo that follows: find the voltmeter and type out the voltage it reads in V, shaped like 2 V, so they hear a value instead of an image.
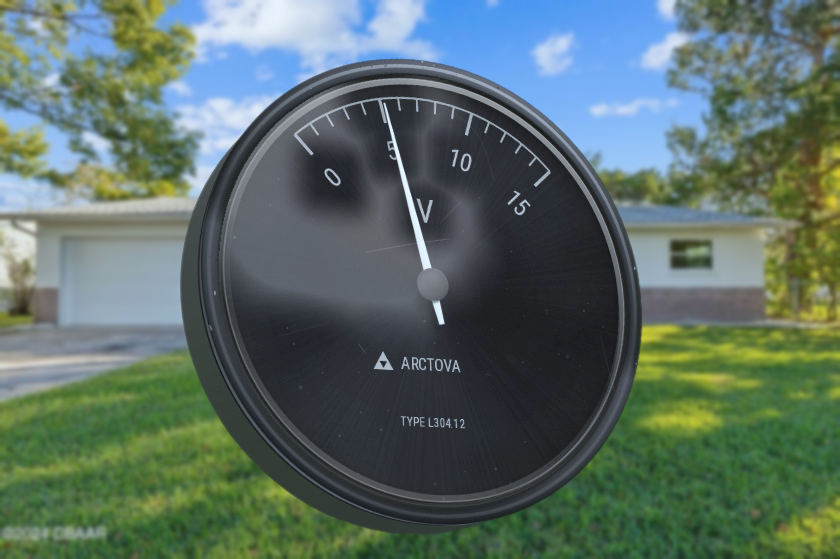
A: 5 V
